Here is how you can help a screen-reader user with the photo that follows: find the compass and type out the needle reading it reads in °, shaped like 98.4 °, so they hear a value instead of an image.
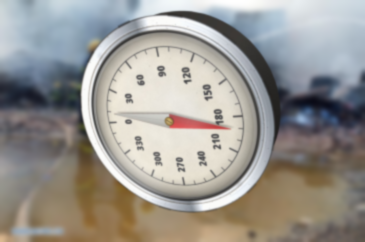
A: 190 °
